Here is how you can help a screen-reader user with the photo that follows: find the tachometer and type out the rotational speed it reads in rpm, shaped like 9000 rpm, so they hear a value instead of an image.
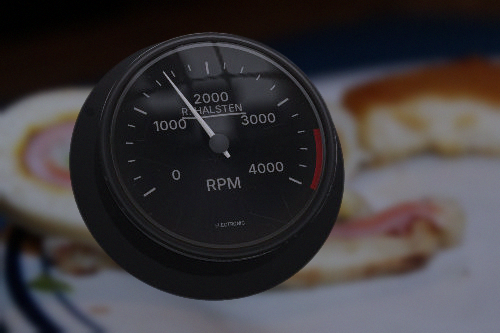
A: 1500 rpm
